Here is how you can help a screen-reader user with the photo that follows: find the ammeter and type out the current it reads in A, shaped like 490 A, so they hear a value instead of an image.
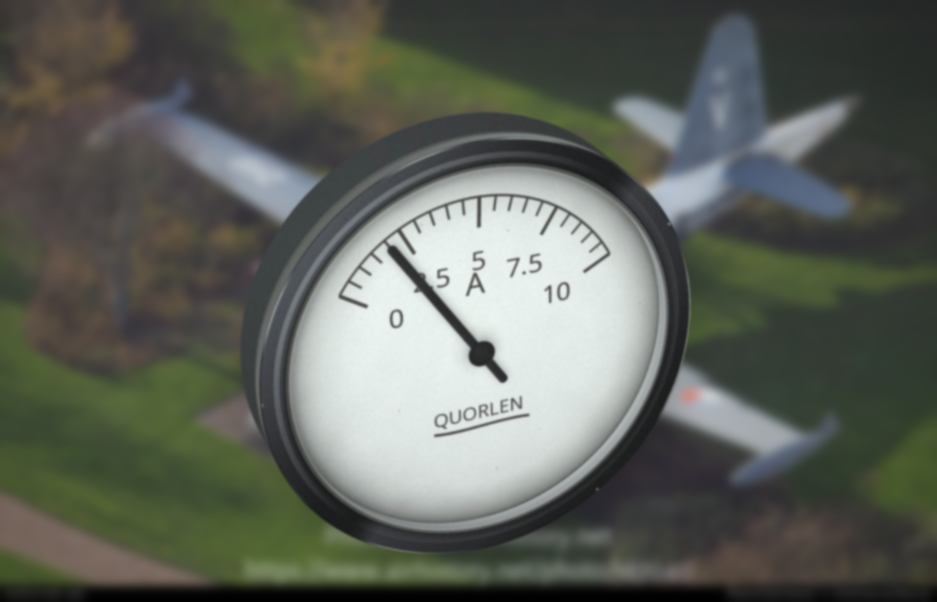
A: 2 A
